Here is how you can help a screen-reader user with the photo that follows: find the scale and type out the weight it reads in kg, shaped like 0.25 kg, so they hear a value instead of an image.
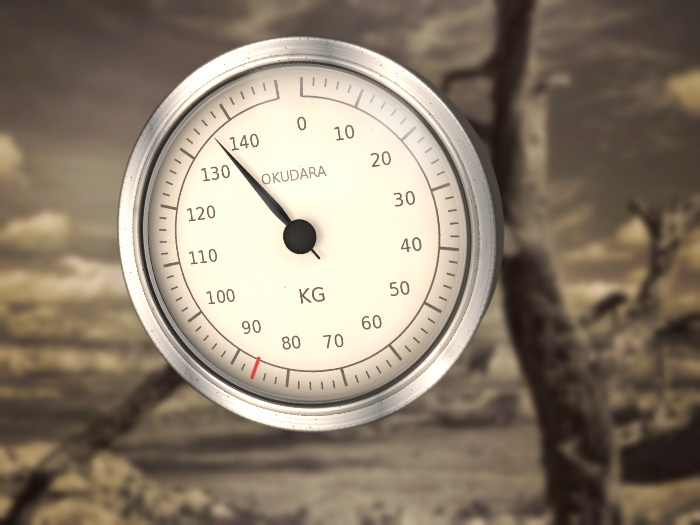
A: 136 kg
